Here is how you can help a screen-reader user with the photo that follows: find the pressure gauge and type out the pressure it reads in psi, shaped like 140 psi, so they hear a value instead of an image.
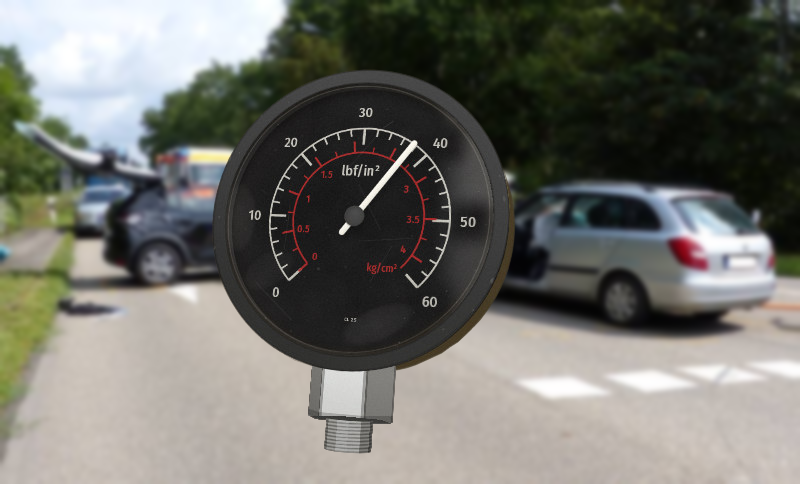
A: 38 psi
